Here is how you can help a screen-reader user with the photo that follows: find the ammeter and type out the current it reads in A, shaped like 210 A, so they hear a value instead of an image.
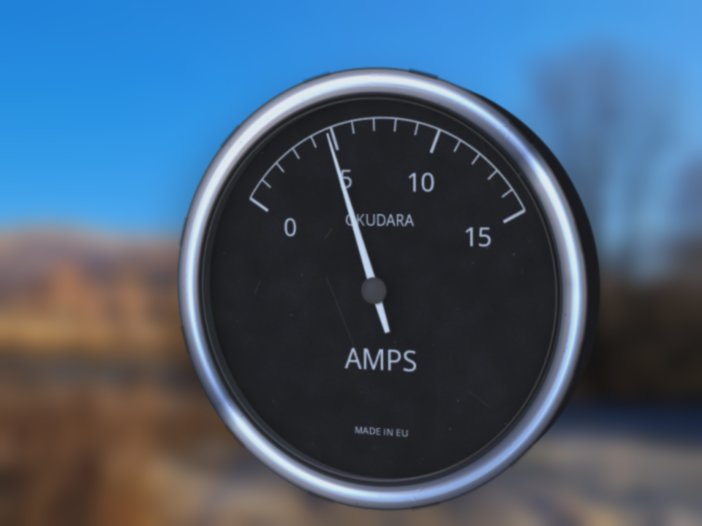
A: 5 A
